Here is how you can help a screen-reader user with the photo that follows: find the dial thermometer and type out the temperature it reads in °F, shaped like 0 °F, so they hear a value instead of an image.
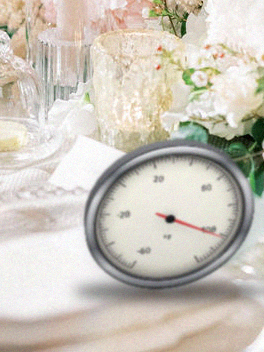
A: 100 °F
